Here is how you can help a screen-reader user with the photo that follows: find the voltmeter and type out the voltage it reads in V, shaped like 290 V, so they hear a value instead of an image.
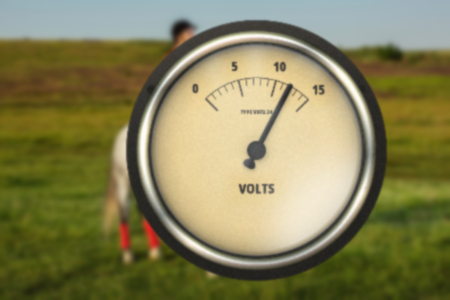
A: 12 V
